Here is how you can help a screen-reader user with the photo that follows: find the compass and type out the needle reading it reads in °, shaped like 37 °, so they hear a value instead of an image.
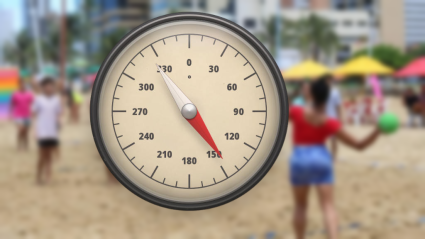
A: 145 °
